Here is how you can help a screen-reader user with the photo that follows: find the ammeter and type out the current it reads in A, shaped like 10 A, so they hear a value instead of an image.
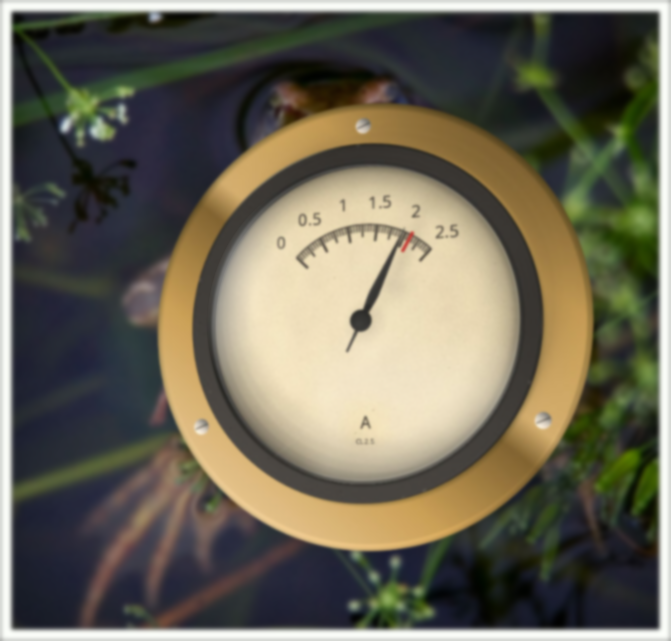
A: 2 A
